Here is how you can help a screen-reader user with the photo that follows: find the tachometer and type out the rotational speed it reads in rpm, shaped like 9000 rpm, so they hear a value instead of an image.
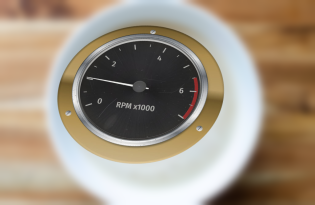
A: 1000 rpm
